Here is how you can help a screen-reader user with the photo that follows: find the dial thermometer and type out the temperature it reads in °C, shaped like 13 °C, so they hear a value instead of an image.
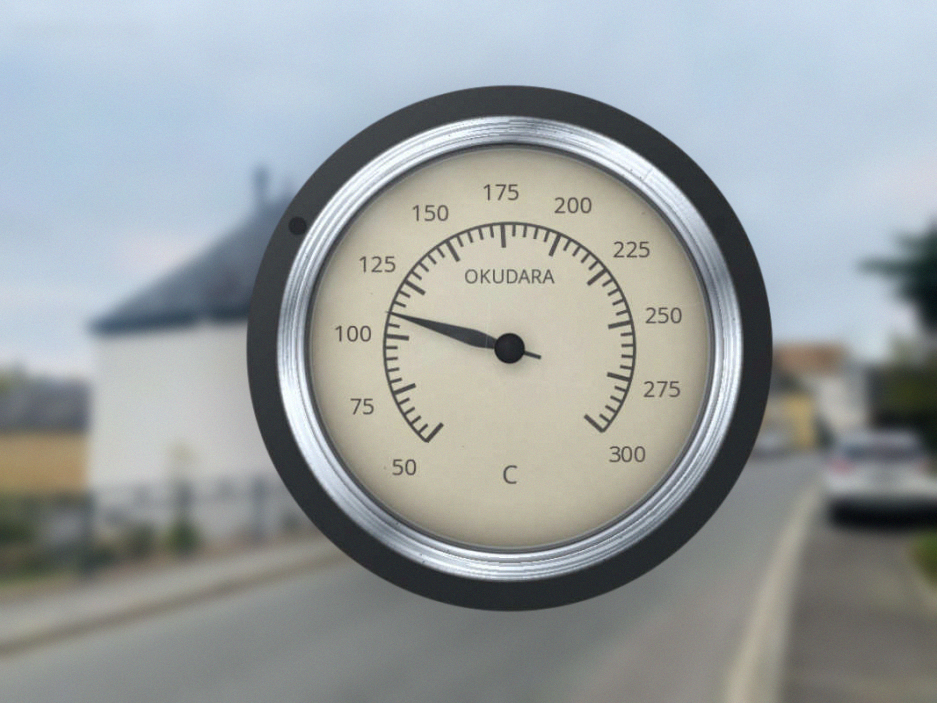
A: 110 °C
